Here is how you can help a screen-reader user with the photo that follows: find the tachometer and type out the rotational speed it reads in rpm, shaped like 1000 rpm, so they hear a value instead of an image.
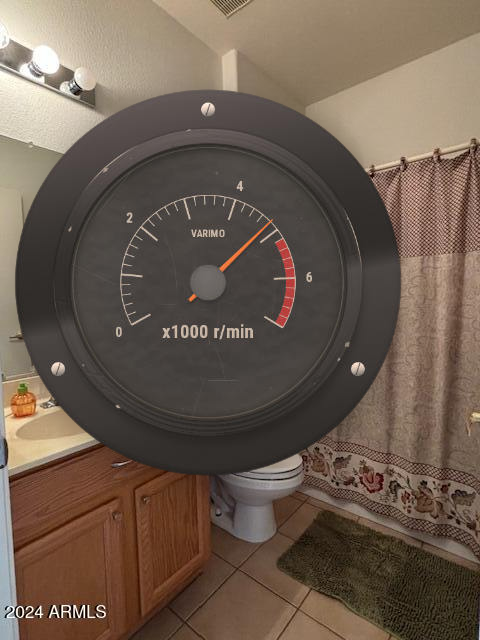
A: 4800 rpm
